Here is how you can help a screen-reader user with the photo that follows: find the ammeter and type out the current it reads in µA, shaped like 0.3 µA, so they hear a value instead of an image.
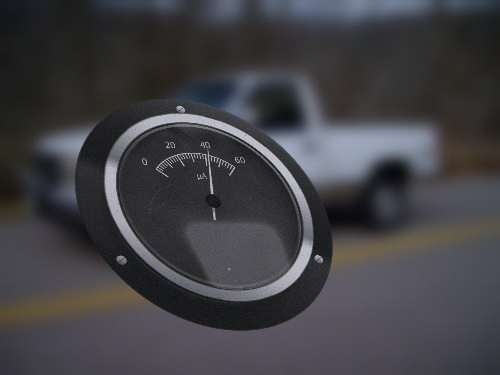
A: 40 µA
